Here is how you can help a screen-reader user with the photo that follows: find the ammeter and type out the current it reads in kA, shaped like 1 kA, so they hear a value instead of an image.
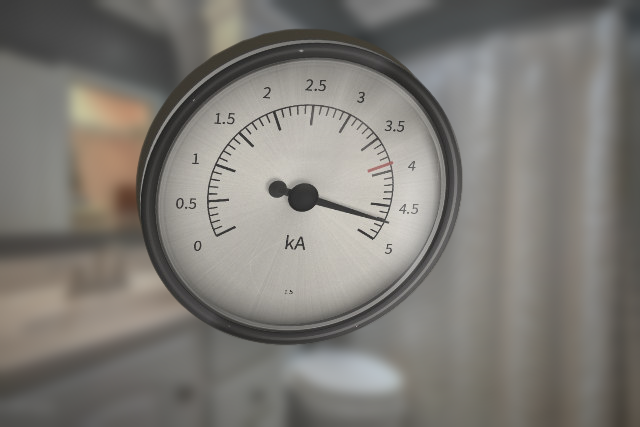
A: 4.7 kA
